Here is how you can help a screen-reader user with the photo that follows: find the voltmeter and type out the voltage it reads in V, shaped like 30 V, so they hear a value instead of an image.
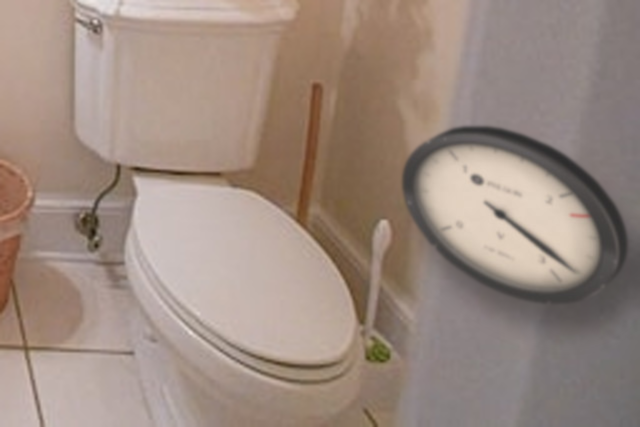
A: 2.8 V
